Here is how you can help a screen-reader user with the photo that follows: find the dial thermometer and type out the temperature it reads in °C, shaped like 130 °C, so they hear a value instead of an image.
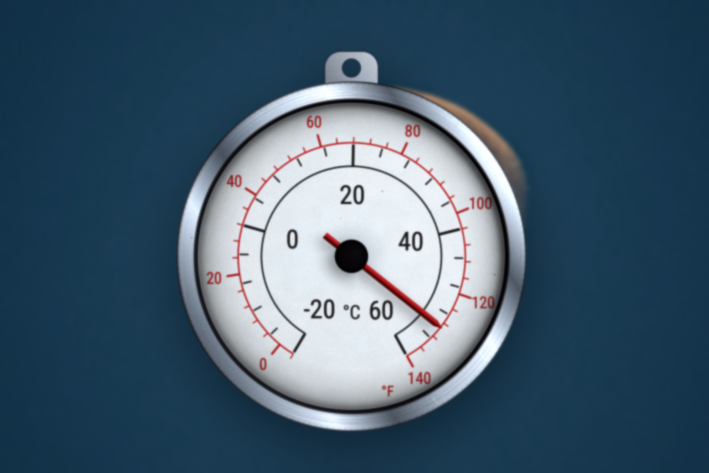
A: 54 °C
